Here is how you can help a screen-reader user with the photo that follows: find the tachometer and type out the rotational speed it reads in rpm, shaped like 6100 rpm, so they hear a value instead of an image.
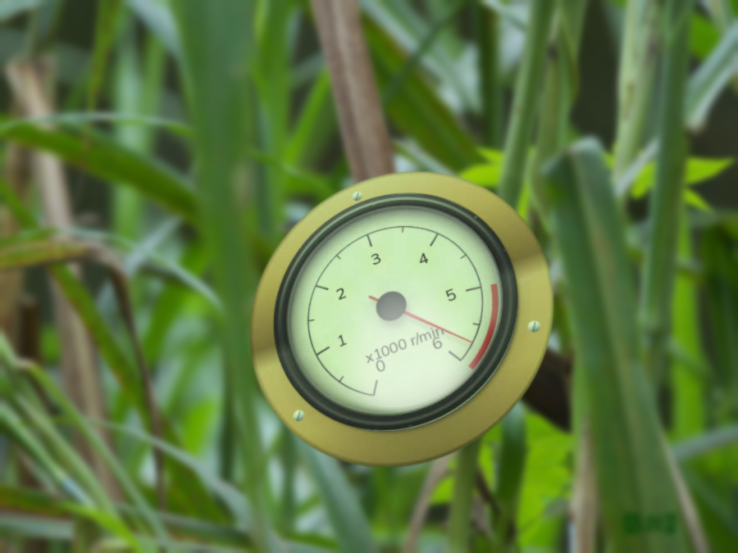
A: 5750 rpm
